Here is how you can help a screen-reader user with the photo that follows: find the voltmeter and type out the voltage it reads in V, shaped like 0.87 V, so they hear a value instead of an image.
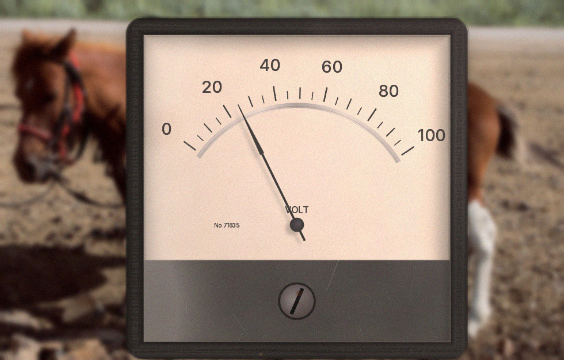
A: 25 V
